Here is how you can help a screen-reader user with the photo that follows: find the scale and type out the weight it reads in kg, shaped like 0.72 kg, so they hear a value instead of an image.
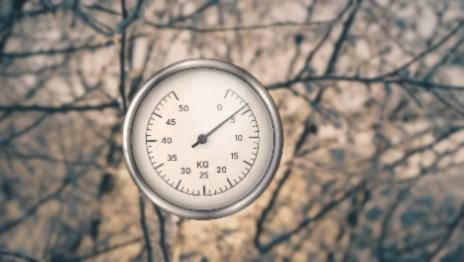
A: 4 kg
